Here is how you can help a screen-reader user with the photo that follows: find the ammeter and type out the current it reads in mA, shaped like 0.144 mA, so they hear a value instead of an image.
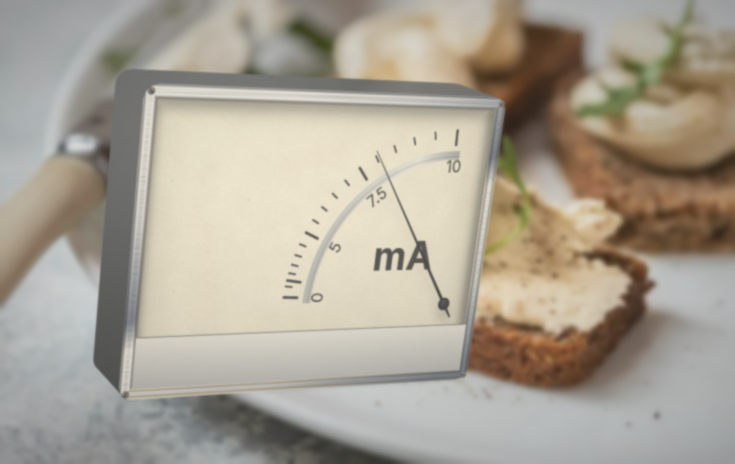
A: 8 mA
